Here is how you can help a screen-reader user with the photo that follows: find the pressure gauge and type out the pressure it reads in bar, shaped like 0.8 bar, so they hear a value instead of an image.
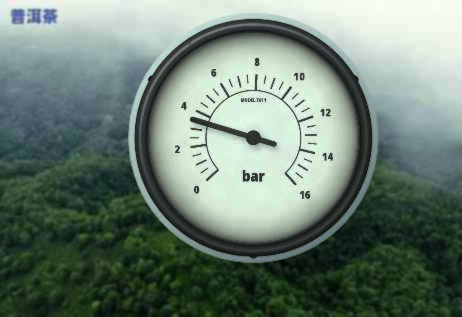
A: 3.5 bar
